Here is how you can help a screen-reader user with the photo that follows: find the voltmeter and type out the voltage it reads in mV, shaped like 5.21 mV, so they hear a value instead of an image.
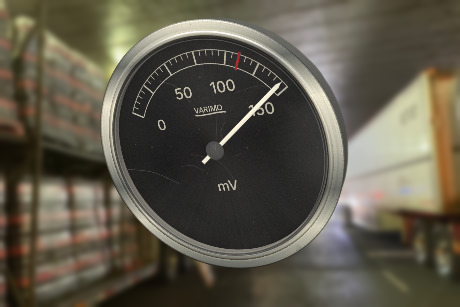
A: 145 mV
